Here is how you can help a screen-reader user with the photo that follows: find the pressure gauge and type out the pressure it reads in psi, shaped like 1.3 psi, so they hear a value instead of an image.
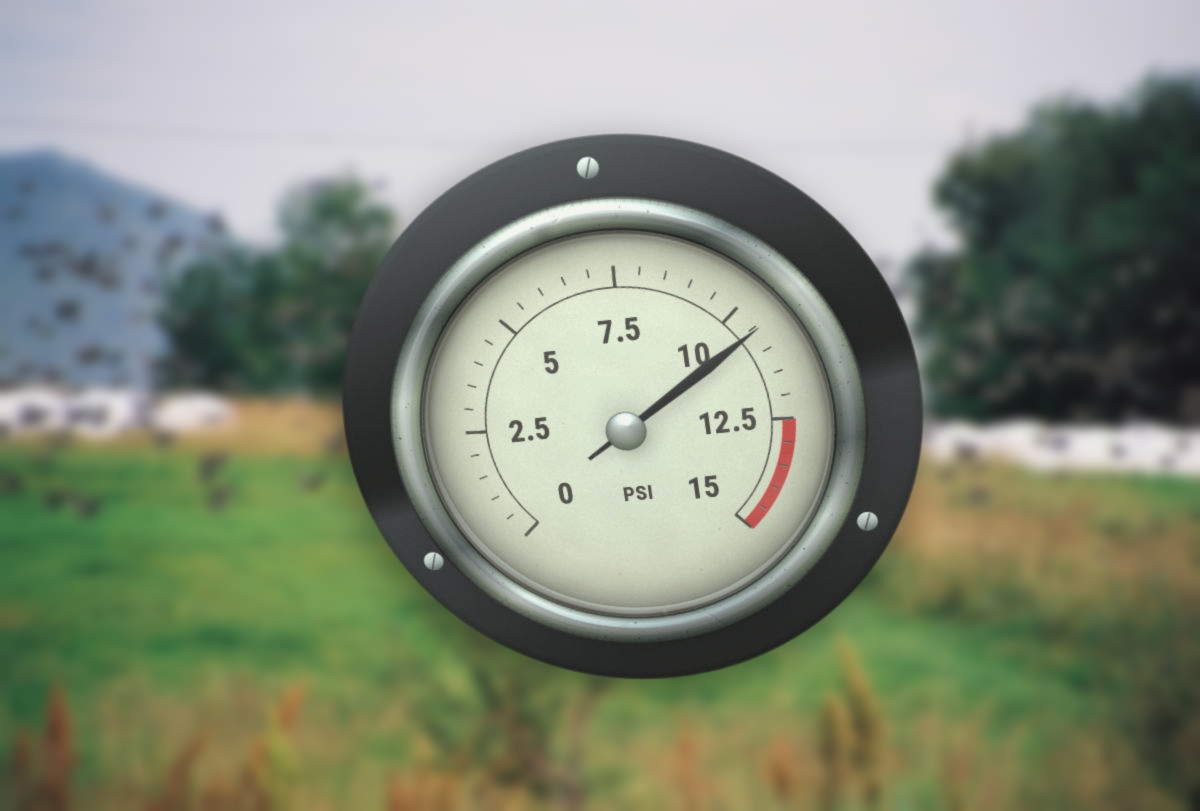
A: 10.5 psi
